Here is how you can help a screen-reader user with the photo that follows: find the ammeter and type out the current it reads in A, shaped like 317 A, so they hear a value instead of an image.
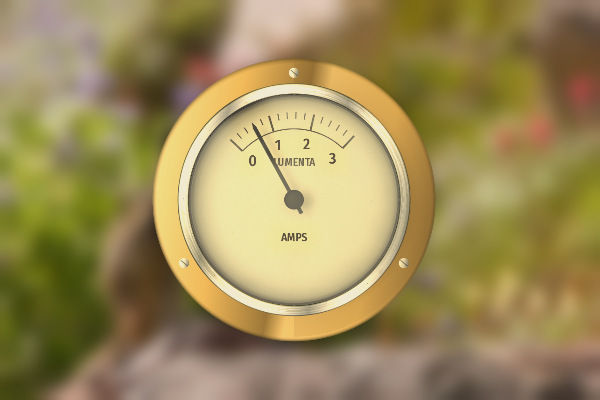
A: 0.6 A
